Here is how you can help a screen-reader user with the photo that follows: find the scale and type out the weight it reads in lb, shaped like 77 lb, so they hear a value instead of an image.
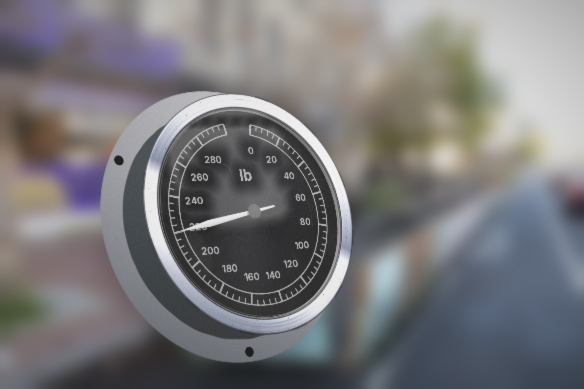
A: 220 lb
